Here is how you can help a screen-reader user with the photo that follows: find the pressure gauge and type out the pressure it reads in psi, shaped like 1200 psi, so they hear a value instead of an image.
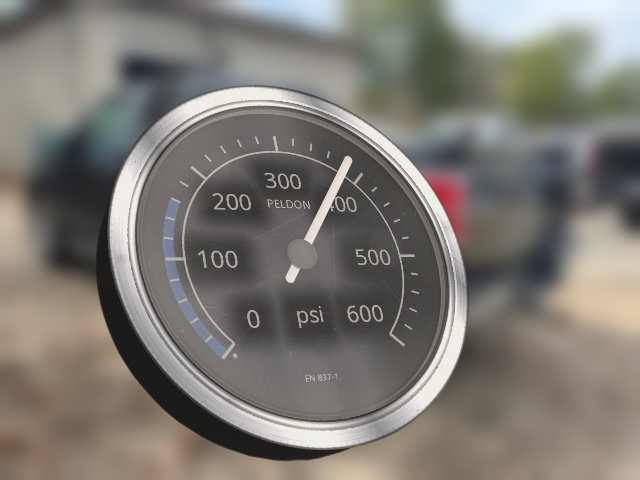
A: 380 psi
